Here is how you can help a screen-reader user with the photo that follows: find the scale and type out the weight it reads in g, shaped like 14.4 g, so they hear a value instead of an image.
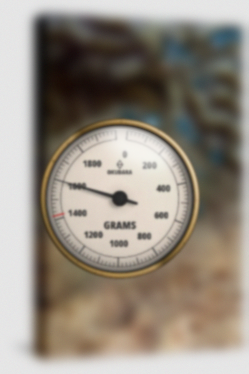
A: 1600 g
